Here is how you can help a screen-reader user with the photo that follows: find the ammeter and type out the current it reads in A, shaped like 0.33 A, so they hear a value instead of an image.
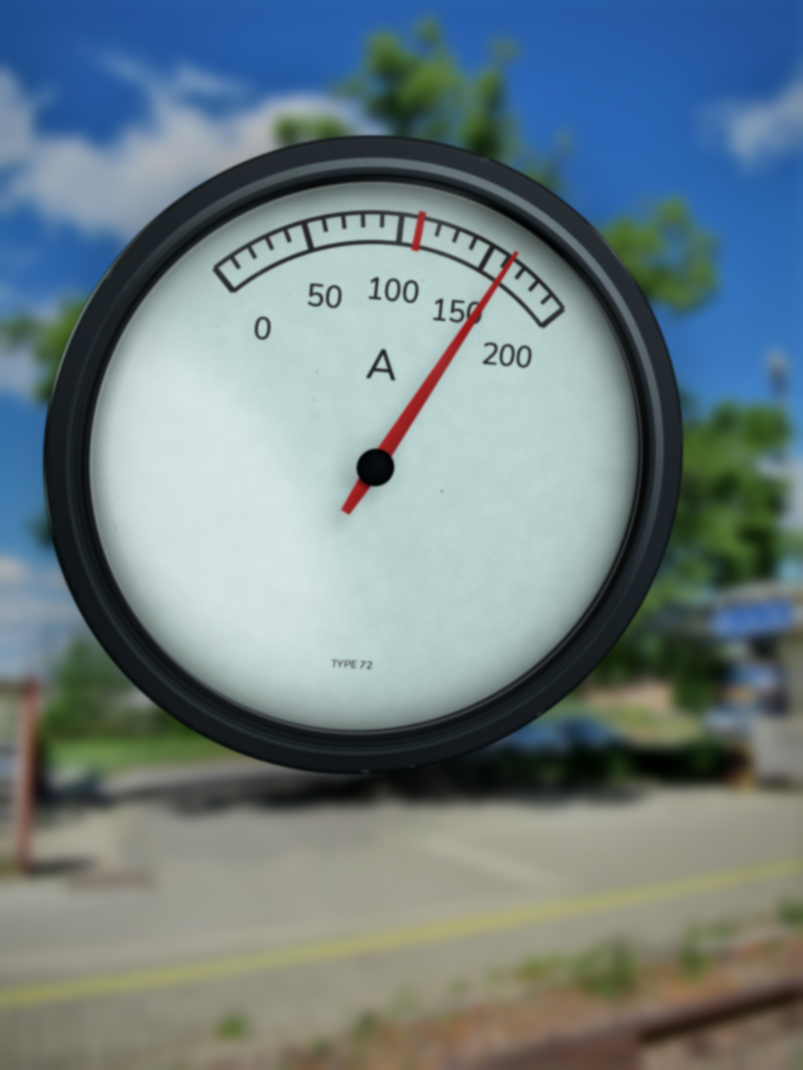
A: 160 A
